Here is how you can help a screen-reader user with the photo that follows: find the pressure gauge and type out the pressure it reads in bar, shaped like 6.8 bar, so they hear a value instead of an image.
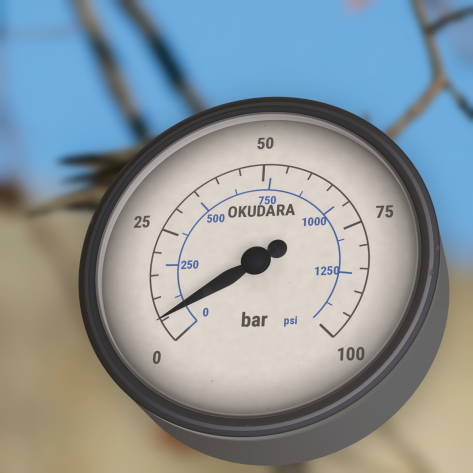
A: 5 bar
